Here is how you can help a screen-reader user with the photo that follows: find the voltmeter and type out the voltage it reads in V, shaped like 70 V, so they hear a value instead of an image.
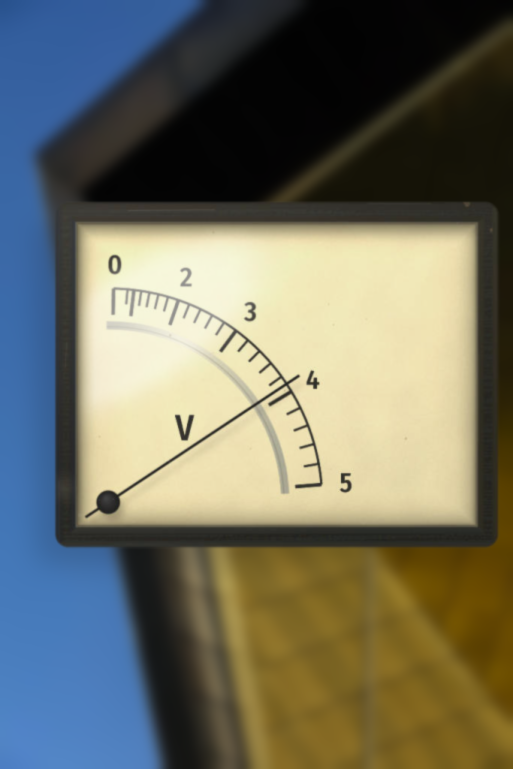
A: 3.9 V
